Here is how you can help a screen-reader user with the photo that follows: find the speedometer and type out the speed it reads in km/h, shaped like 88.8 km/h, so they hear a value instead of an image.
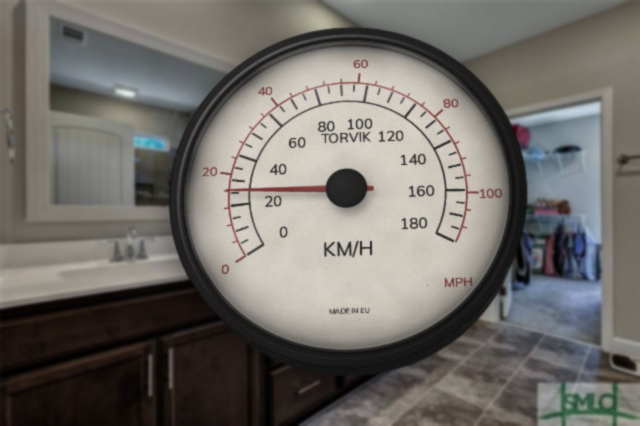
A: 25 km/h
